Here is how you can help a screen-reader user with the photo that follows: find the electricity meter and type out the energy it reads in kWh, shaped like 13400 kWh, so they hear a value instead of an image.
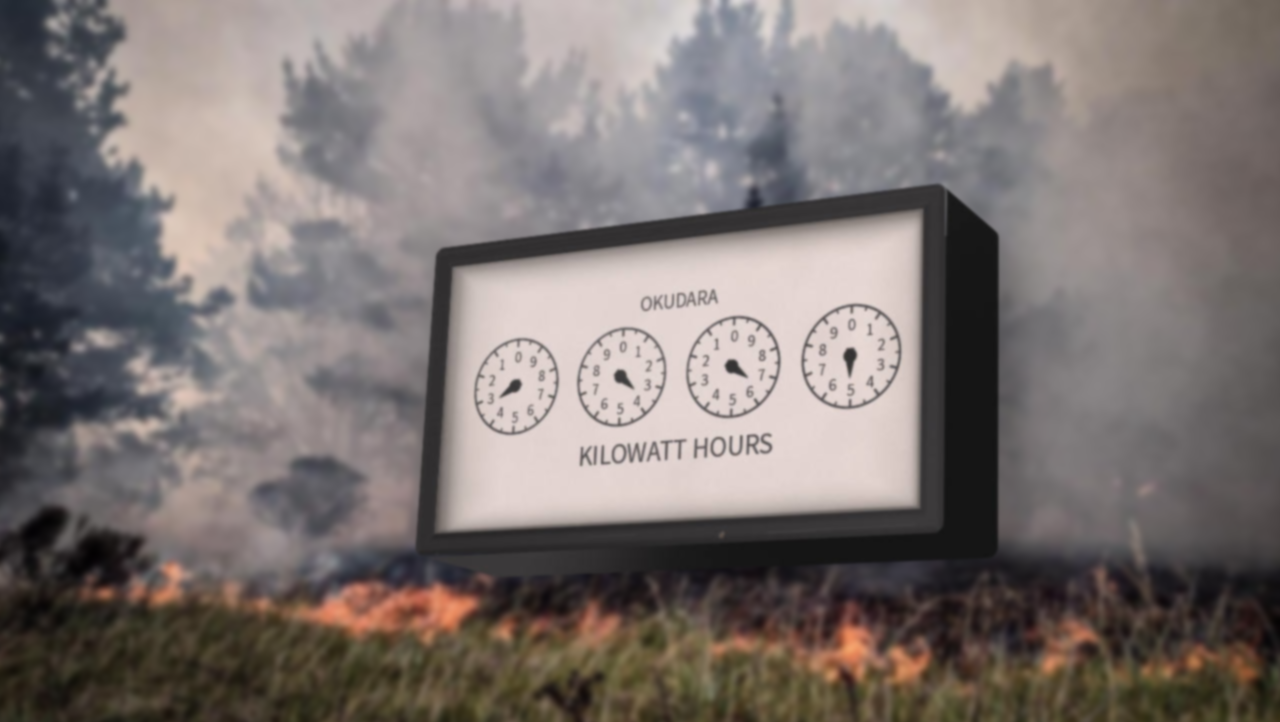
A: 3365 kWh
